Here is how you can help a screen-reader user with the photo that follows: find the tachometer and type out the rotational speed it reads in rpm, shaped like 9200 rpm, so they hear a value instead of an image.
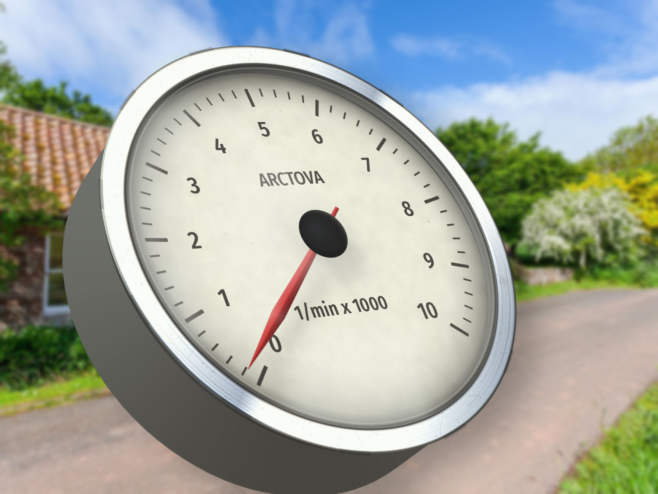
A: 200 rpm
